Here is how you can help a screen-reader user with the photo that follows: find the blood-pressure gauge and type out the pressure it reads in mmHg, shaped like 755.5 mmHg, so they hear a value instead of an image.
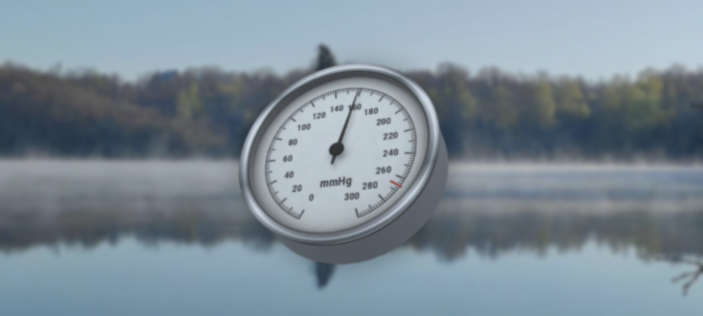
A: 160 mmHg
